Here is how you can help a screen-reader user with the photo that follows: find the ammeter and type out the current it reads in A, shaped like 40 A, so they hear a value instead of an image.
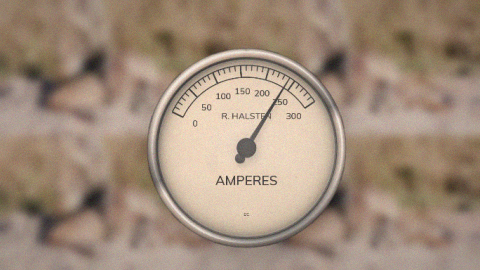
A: 240 A
